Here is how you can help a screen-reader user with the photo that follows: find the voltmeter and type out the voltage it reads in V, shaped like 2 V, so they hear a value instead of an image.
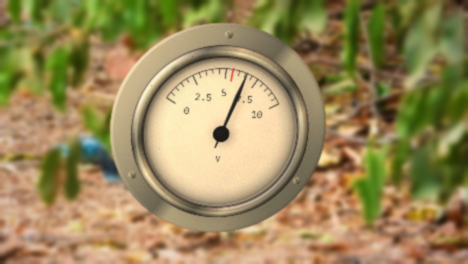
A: 6.5 V
